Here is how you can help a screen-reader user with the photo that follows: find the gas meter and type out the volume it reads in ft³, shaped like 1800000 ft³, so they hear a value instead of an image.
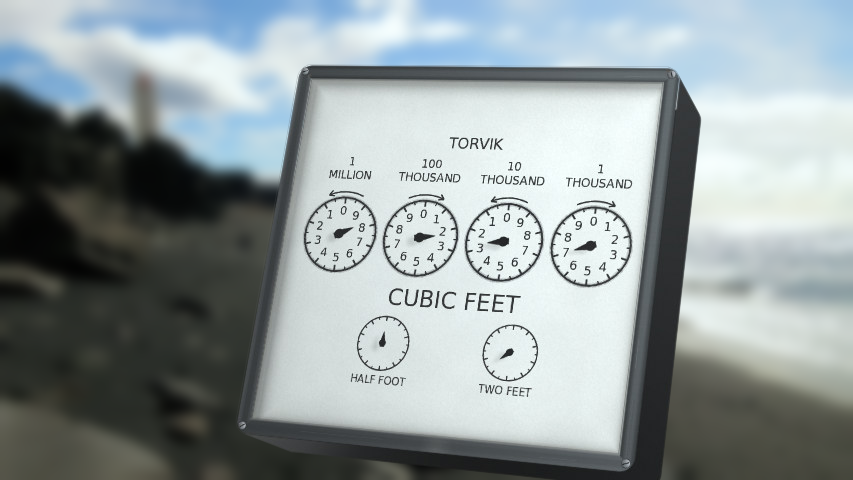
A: 822700 ft³
